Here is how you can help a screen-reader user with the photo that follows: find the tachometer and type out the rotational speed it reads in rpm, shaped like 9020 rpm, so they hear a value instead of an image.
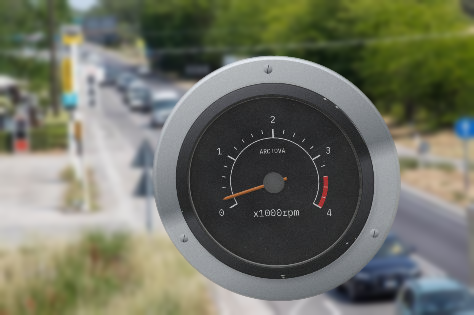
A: 200 rpm
